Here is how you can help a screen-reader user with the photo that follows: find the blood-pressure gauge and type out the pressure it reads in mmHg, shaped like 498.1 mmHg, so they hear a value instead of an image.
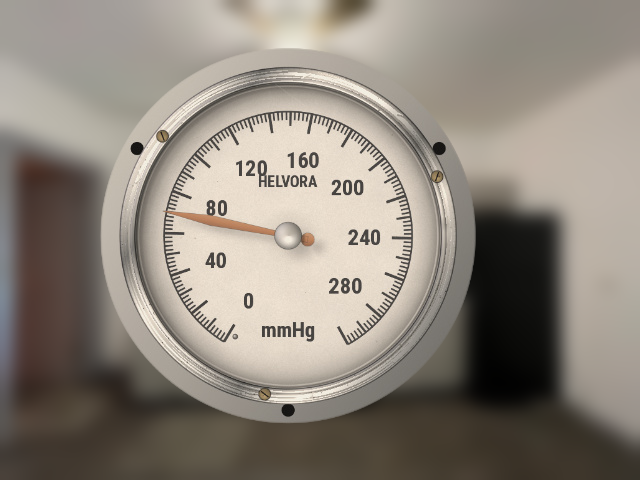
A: 70 mmHg
